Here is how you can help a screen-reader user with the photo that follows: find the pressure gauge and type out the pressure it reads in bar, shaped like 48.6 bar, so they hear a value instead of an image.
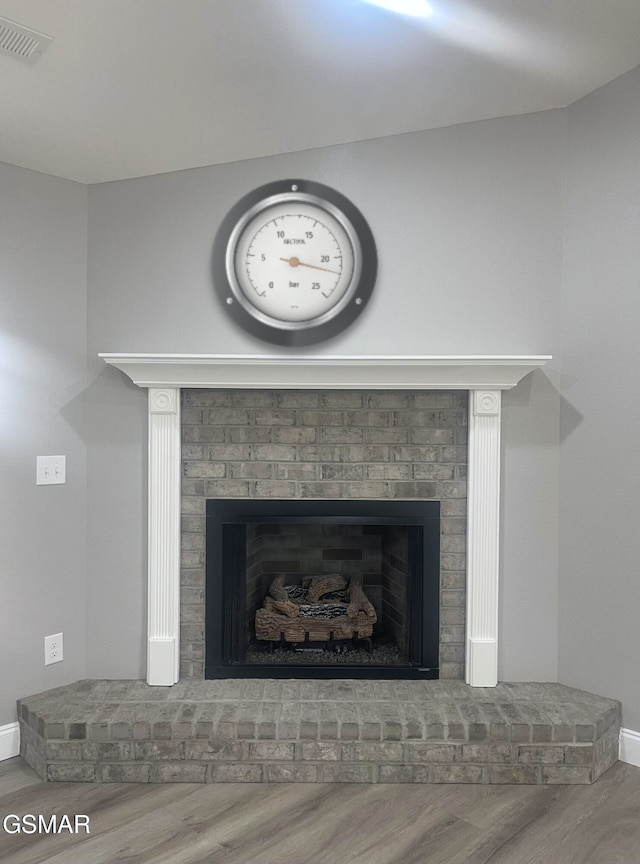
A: 22 bar
